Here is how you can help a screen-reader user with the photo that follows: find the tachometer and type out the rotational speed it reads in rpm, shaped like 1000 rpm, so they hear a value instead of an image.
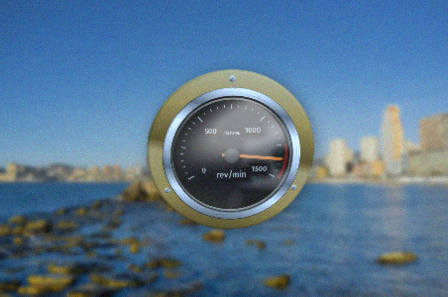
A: 1350 rpm
